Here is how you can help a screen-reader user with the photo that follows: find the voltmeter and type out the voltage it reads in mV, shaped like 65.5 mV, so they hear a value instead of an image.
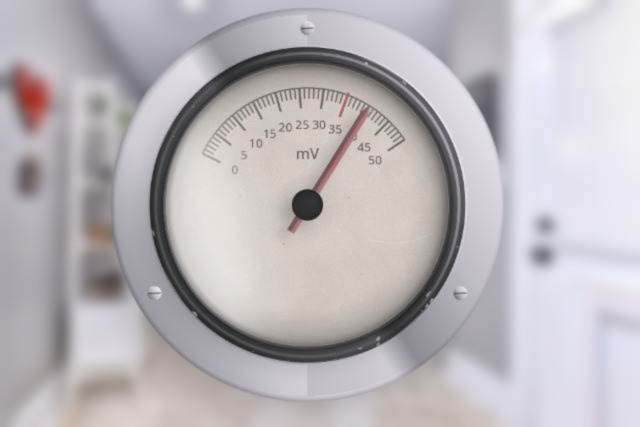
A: 40 mV
